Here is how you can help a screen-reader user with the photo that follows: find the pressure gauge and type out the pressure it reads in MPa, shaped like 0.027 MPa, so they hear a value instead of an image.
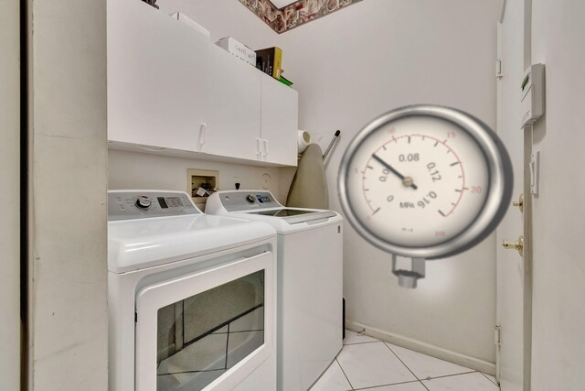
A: 0.05 MPa
